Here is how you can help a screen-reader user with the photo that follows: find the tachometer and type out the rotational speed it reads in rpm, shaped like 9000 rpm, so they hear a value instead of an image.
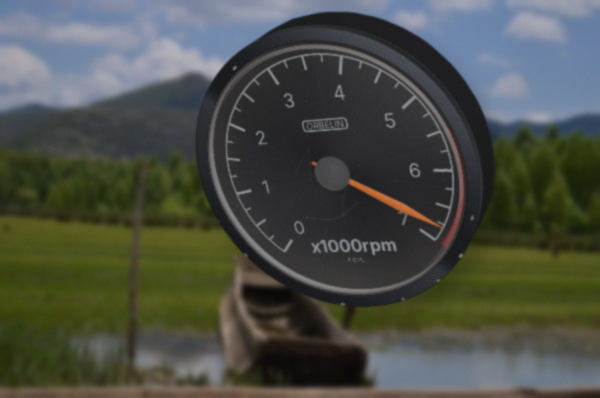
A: 6750 rpm
